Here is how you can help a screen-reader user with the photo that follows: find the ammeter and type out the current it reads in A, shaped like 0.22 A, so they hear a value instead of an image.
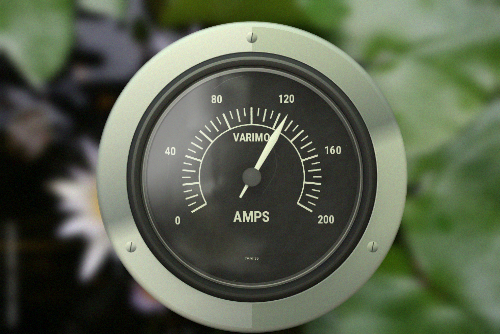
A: 125 A
